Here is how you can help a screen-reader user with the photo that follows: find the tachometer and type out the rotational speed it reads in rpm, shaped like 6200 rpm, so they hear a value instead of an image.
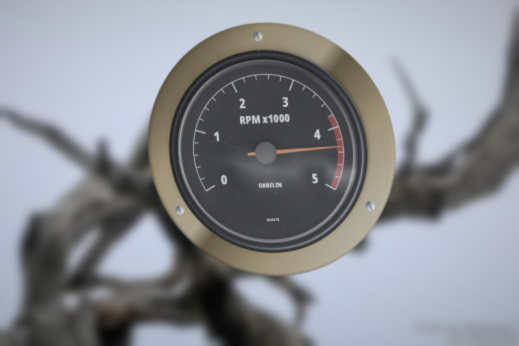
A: 4300 rpm
